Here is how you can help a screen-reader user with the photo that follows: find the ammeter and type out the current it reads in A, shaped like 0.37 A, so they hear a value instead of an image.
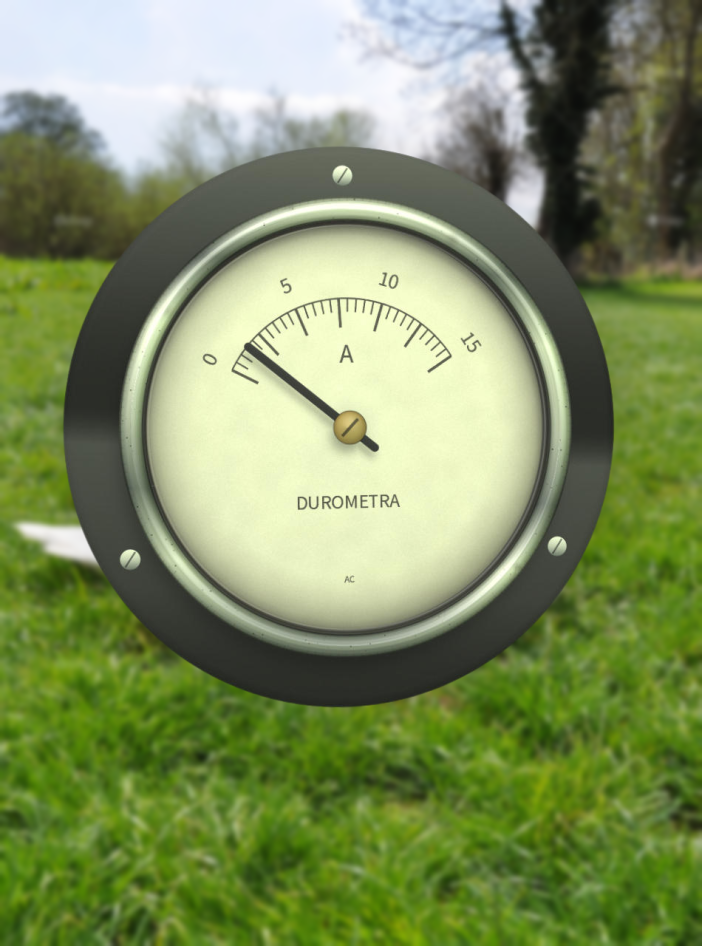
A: 1.5 A
